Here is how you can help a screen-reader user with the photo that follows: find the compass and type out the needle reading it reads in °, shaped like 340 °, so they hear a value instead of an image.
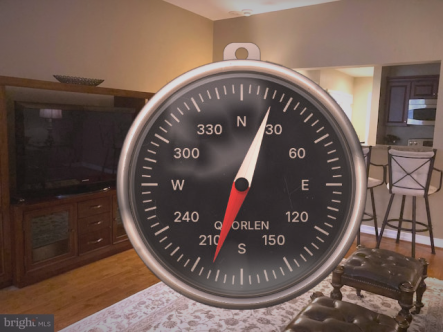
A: 200 °
